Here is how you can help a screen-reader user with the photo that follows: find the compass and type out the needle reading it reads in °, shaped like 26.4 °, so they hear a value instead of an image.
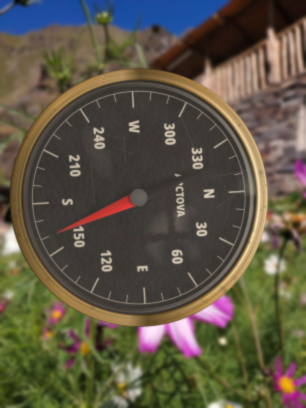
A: 160 °
